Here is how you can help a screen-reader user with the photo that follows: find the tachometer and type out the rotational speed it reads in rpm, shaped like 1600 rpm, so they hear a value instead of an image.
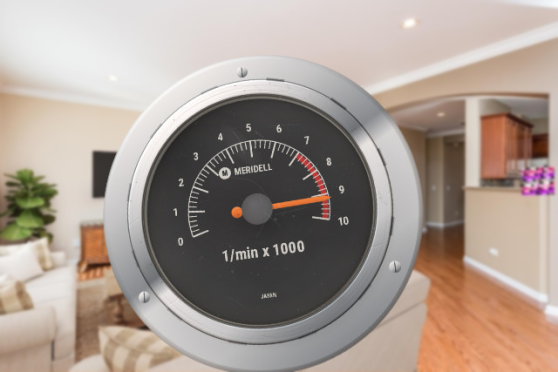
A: 9200 rpm
